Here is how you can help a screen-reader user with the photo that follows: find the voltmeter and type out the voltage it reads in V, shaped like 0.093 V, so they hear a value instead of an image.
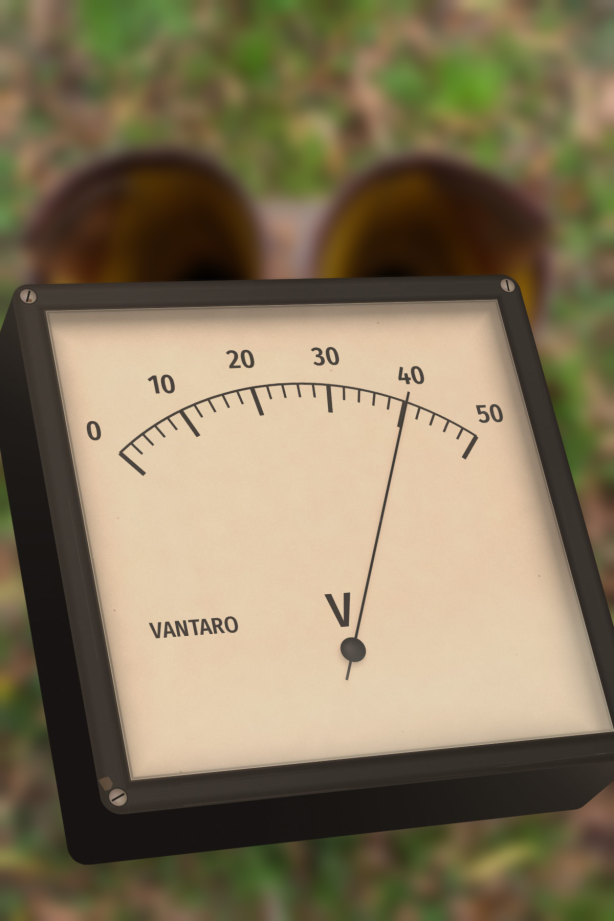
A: 40 V
